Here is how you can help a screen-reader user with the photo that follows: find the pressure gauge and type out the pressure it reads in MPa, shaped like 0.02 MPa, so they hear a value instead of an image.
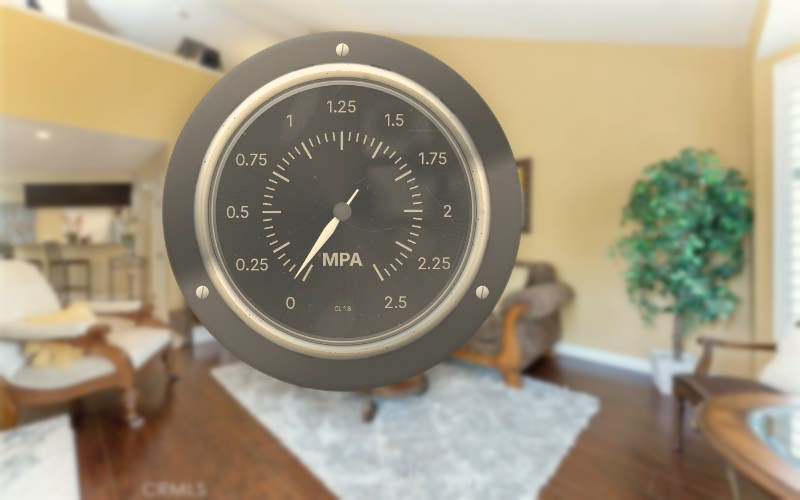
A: 0.05 MPa
